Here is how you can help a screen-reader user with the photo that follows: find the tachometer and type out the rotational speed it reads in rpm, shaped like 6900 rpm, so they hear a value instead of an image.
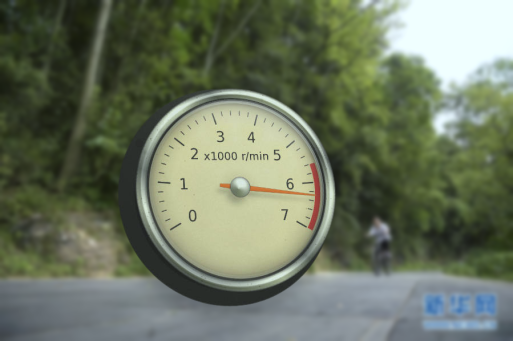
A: 6300 rpm
